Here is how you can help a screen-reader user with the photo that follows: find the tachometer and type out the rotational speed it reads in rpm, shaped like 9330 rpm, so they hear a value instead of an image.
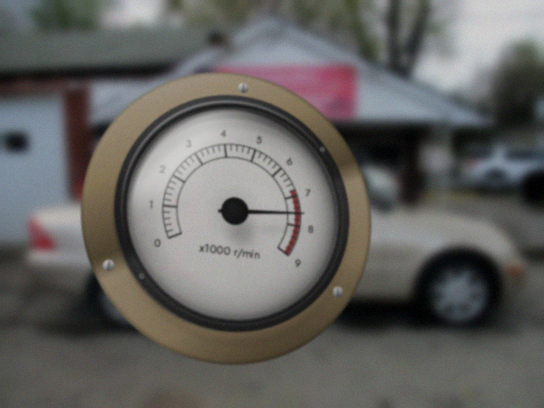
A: 7600 rpm
